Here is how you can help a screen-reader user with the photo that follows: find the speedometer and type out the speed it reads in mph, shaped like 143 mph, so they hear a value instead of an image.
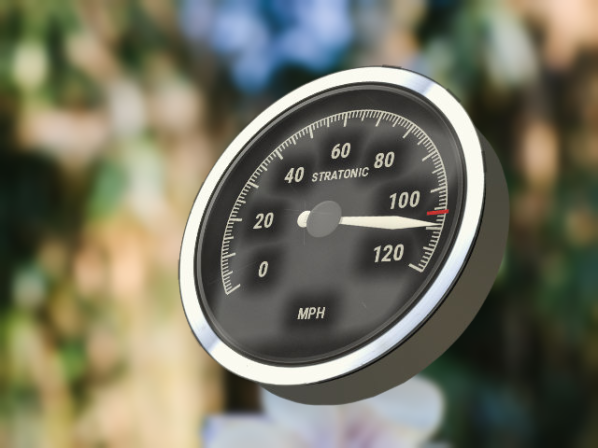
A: 110 mph
